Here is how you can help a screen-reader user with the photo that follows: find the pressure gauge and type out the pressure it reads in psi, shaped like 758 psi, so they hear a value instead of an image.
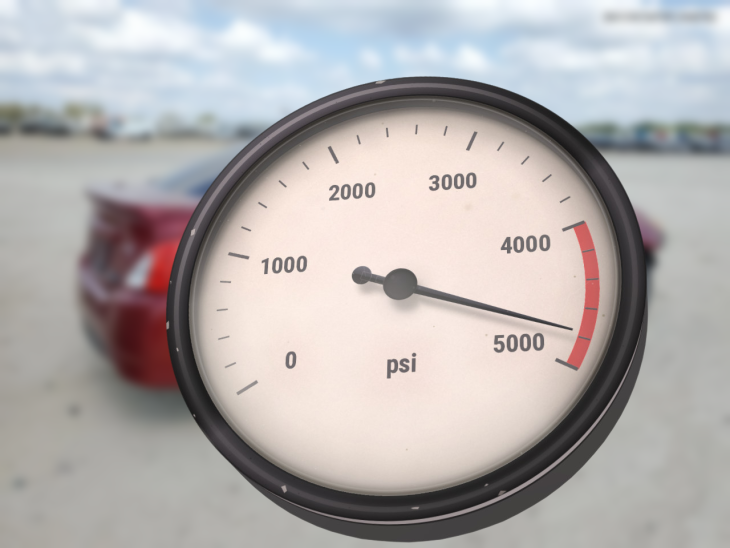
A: 4800 psi
